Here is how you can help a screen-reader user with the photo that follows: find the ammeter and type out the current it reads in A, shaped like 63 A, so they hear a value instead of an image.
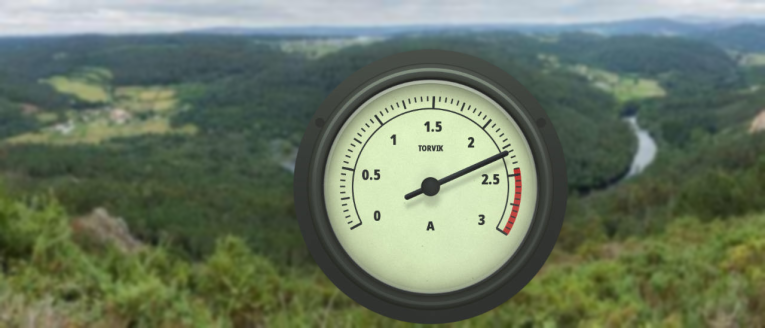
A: 2.3 A
